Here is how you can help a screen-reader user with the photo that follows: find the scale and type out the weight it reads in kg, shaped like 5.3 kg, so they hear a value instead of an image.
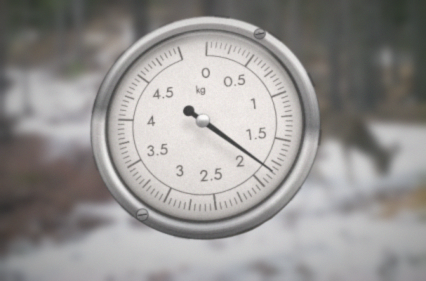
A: 1.85 kg
